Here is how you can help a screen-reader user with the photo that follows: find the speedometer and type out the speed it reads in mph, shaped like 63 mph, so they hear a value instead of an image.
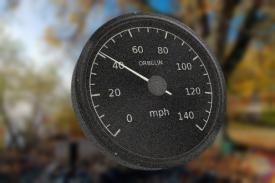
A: 40 mph
